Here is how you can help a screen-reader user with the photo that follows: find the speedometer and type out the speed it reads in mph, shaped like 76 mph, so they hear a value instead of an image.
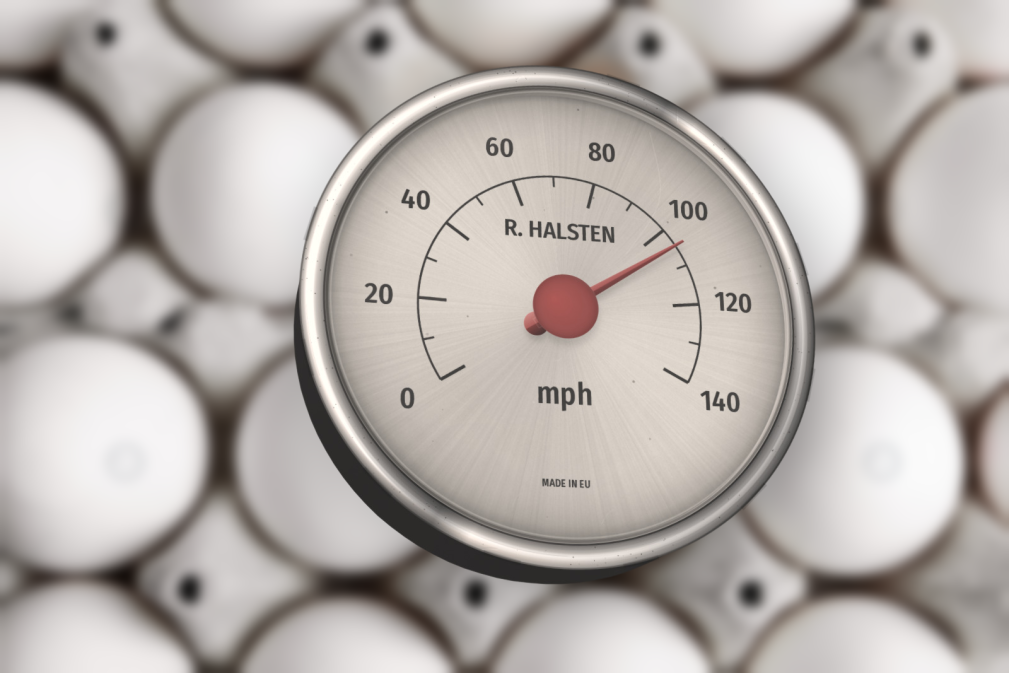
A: 105 mph
